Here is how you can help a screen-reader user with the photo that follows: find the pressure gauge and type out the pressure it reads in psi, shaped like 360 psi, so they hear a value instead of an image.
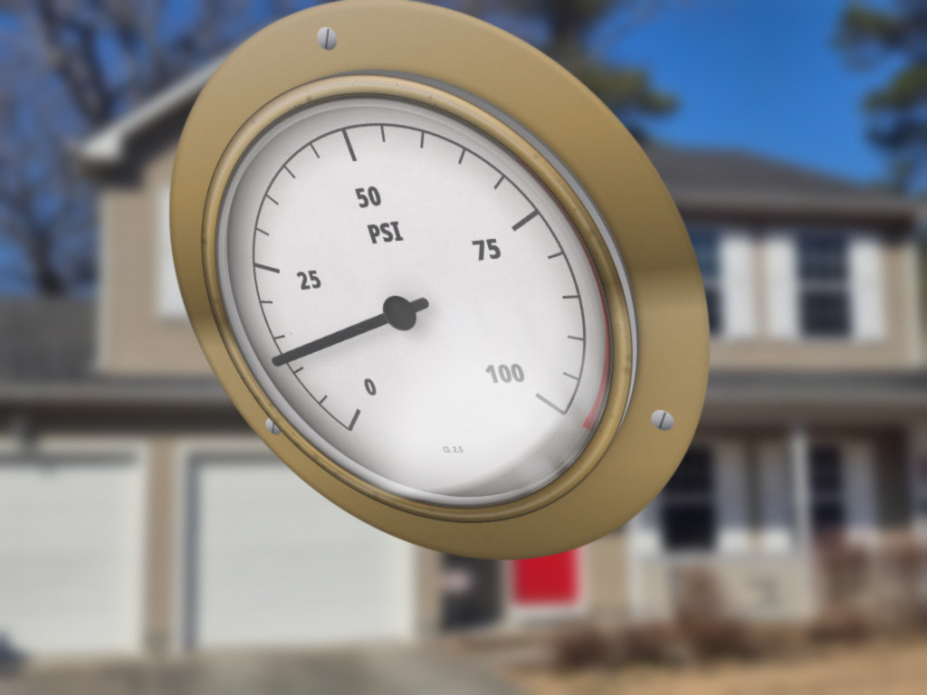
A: 12.5 psi
